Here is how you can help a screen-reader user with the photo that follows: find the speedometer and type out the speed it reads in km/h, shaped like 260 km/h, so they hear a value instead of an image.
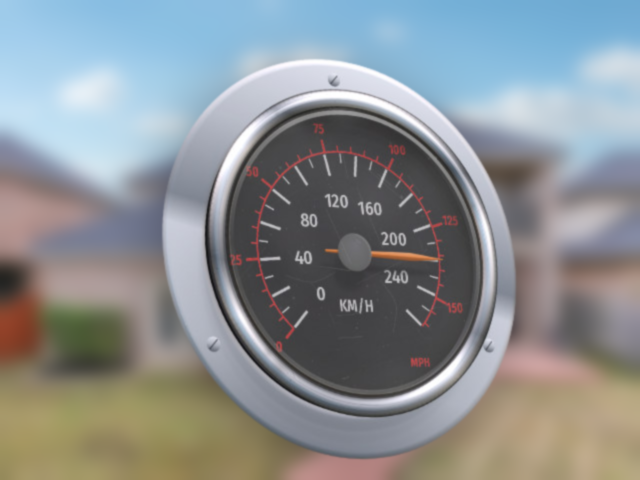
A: 220 km/h
